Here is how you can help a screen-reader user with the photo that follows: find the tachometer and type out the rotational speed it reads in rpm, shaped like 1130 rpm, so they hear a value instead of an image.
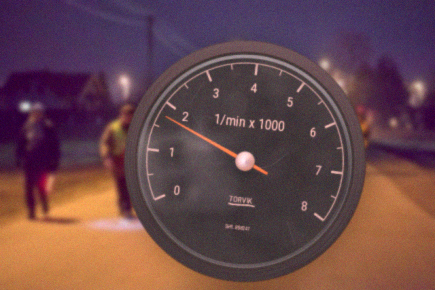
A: 1750 rpm
